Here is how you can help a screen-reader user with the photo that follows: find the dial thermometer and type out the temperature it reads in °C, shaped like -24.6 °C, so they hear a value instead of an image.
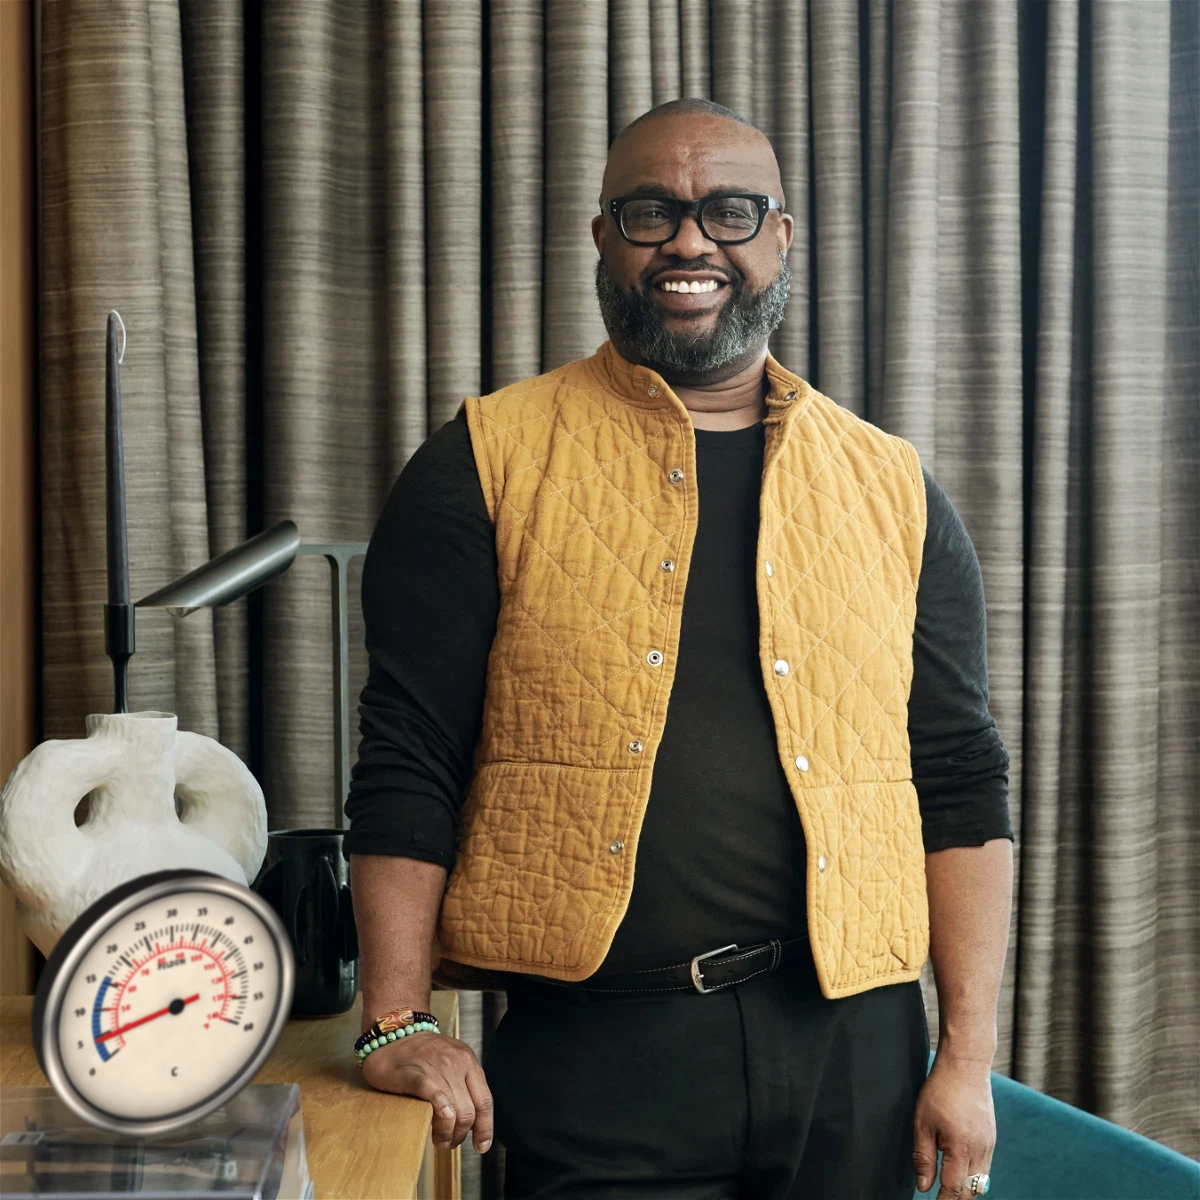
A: 5 °C
